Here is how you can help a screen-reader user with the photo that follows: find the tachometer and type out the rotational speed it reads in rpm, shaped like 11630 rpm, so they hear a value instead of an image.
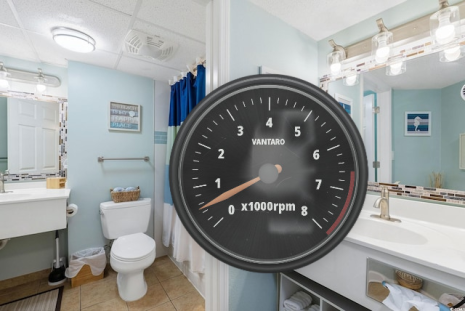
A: 500 rpm
